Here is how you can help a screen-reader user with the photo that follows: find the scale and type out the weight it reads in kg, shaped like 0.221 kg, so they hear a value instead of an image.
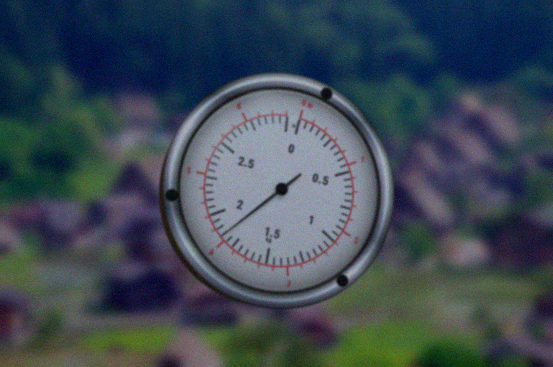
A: 1.85 kg
